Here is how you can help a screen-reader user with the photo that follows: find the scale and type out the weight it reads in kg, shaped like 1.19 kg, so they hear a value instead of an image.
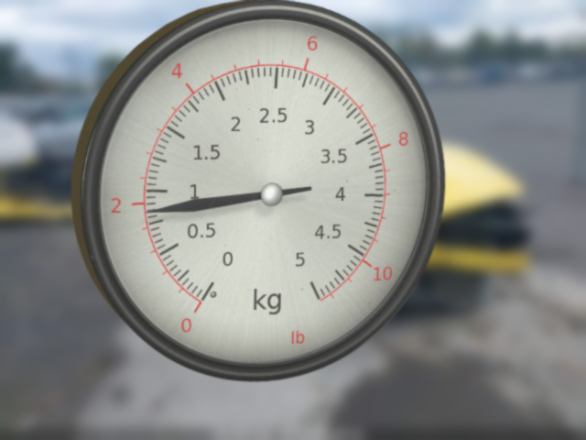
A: 0.85 kg
